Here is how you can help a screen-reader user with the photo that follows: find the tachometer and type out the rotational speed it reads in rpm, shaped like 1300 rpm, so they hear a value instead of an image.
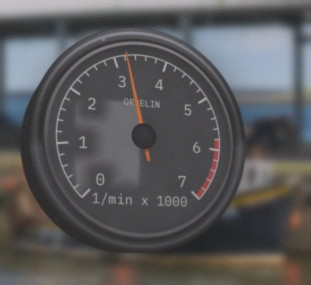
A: 3200 rpm
